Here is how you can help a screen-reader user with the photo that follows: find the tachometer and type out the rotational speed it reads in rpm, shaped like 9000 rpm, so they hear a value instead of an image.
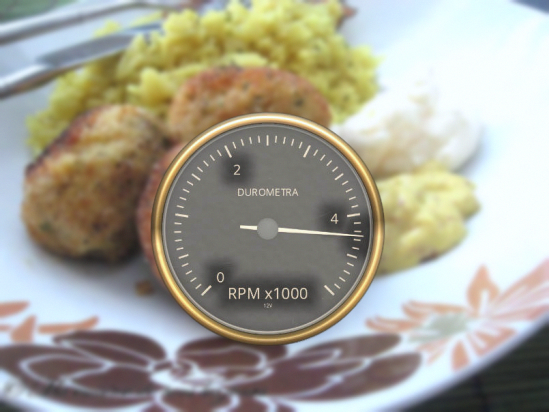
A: 4250 rpm
